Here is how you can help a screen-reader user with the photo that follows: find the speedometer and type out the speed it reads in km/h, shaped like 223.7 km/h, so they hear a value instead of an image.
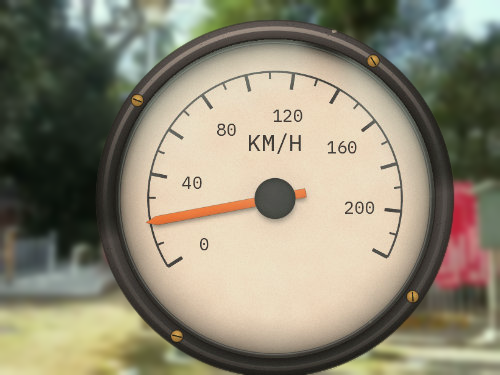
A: 20 km/h
